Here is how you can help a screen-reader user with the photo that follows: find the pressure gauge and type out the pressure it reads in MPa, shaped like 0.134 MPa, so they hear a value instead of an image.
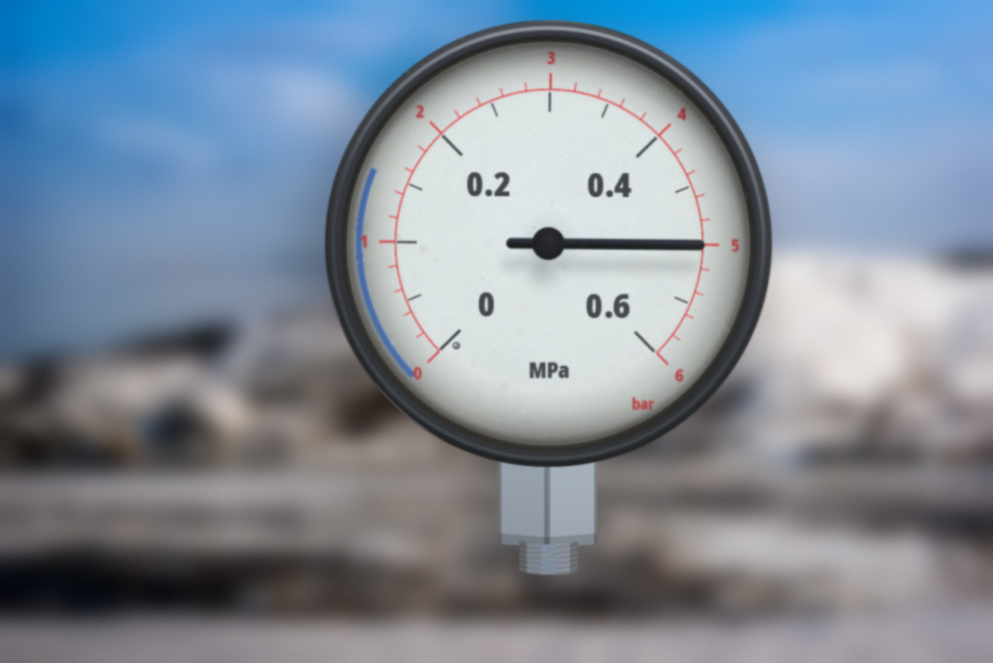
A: 0.5 MPa
